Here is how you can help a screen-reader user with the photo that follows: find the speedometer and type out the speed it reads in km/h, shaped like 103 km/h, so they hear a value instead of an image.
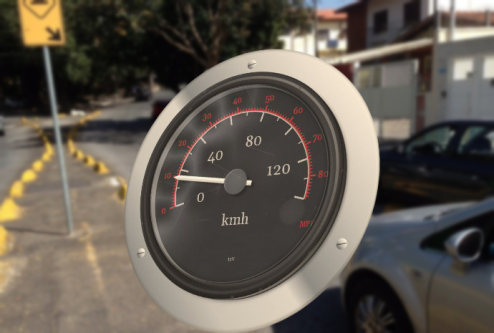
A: 15 km/h
